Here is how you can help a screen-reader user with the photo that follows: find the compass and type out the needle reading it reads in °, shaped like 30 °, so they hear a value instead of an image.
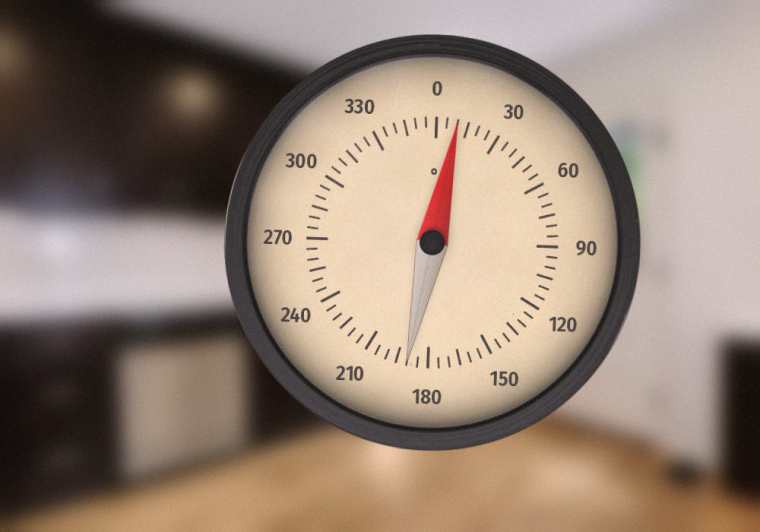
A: 10 °
